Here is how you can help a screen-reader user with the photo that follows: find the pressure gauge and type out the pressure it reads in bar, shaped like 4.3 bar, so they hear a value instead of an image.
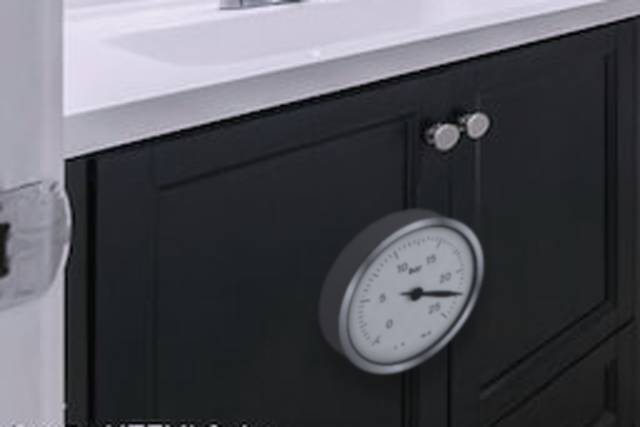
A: 22.5 bar
